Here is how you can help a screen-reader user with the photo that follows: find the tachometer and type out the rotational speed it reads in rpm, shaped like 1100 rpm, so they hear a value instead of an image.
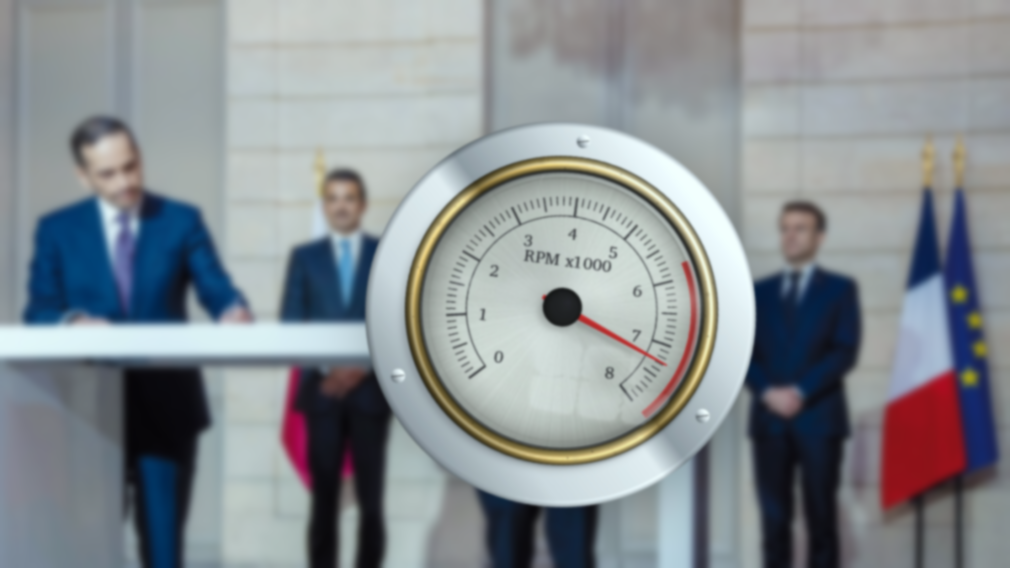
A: 7300 rpm
